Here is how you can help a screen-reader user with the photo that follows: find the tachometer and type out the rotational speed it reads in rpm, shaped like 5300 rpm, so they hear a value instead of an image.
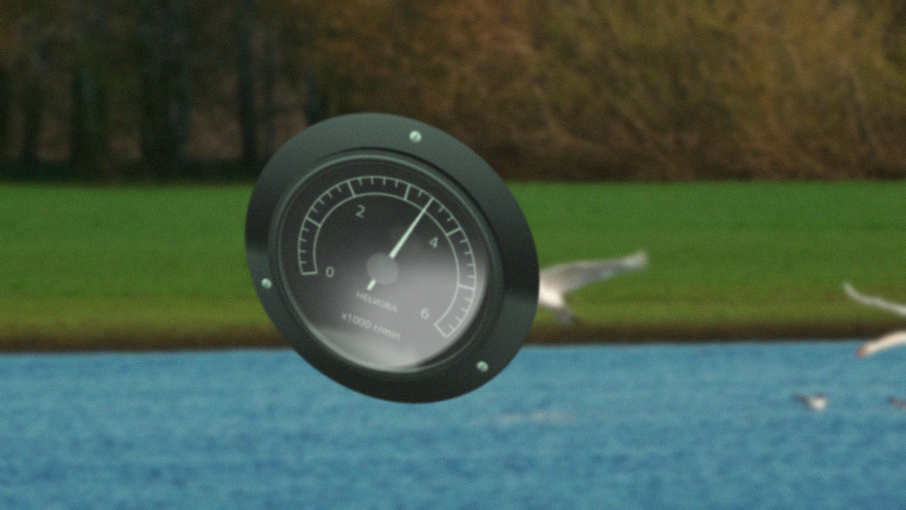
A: 3400 rpm
